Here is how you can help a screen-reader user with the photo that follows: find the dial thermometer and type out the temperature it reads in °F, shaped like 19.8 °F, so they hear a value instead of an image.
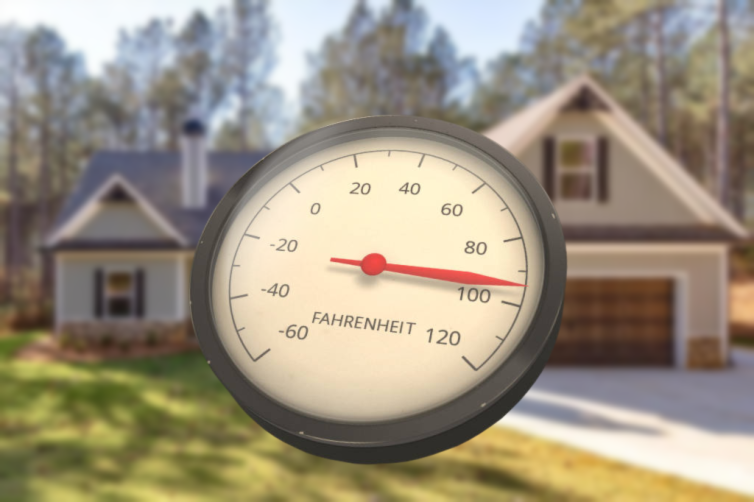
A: 95 °F
